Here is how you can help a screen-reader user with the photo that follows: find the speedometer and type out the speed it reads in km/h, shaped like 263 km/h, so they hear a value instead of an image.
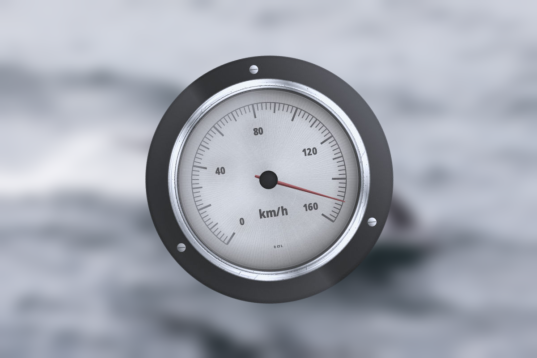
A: 150 km/h
